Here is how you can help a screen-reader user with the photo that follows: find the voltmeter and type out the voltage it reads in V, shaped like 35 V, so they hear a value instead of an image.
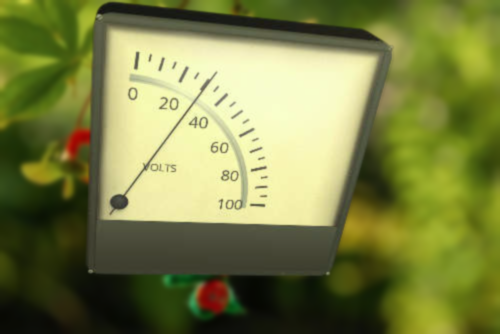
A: 30 V
